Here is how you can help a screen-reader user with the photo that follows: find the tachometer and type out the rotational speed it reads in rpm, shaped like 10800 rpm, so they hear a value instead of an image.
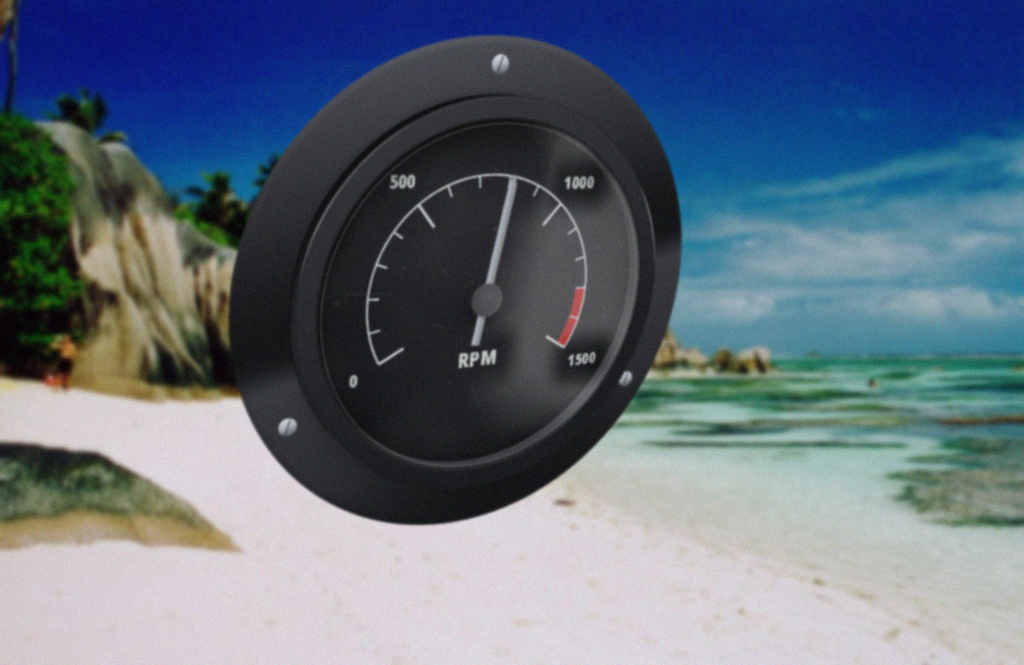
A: 800 rpm
